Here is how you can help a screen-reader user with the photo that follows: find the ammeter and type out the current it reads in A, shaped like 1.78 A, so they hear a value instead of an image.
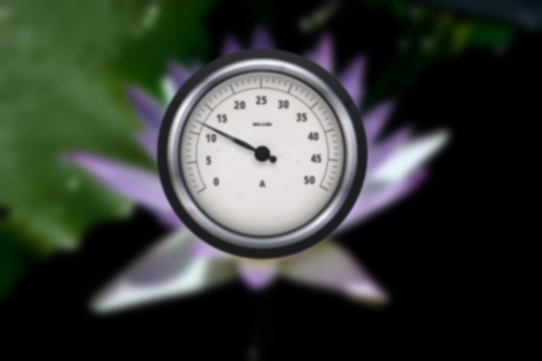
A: 12 A
